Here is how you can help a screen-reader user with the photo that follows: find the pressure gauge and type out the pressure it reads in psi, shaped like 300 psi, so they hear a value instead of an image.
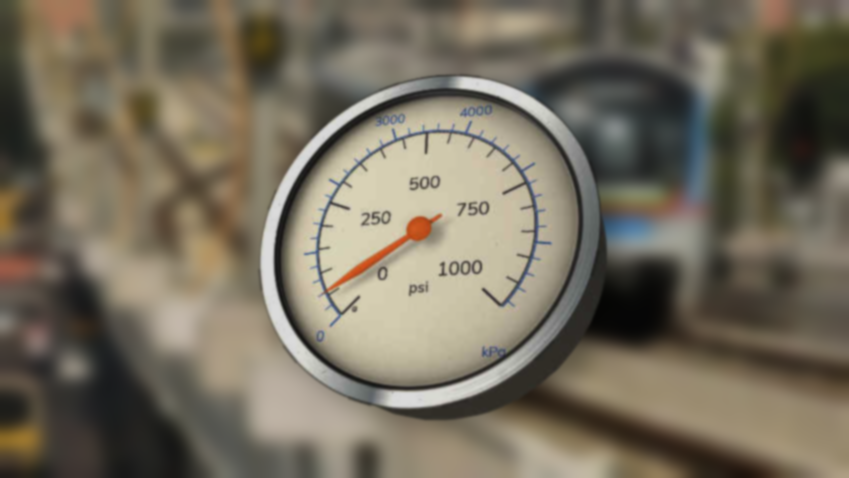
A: 50 psi
